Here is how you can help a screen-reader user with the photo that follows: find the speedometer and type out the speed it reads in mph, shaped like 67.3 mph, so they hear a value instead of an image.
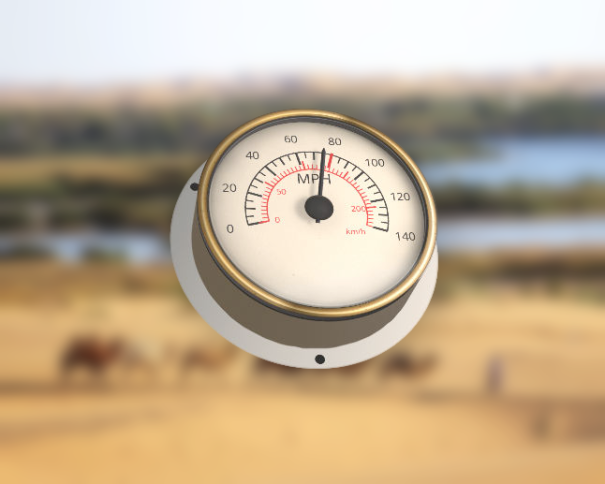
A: 75 mph
